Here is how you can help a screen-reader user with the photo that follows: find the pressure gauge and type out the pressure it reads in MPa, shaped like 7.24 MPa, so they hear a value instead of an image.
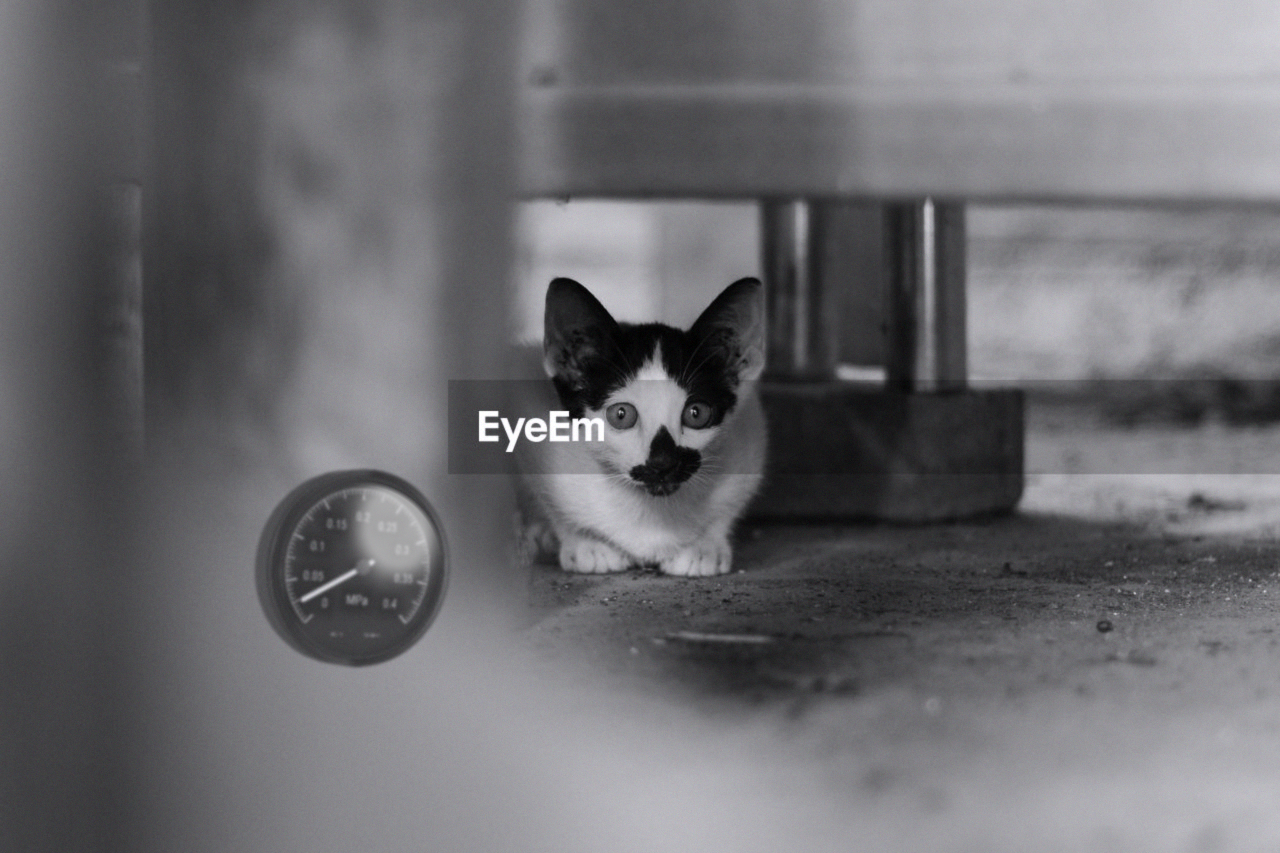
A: 0.025 MPa
